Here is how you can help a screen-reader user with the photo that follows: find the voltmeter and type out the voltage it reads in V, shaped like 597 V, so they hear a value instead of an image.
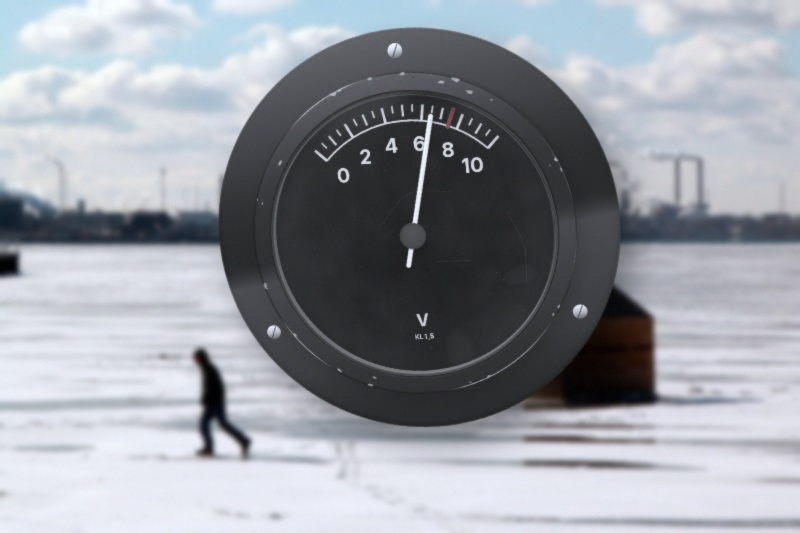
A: 6.5 V
